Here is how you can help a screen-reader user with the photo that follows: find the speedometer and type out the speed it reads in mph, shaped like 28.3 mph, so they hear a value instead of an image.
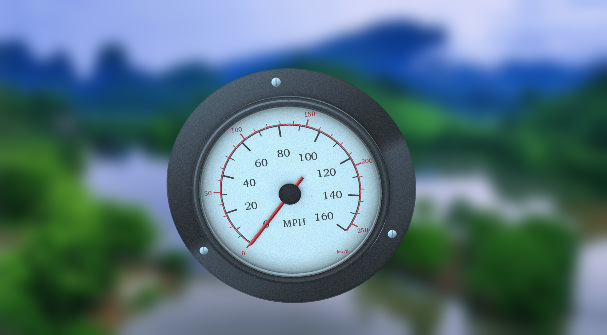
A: 0 mph
